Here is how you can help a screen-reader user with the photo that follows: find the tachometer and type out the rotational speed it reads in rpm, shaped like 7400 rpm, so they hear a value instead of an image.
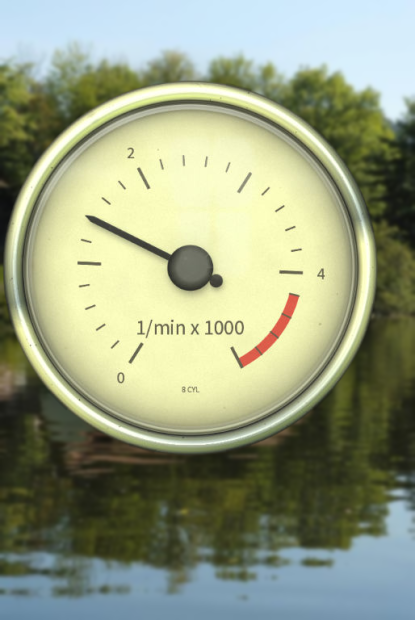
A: 1400 rpm
